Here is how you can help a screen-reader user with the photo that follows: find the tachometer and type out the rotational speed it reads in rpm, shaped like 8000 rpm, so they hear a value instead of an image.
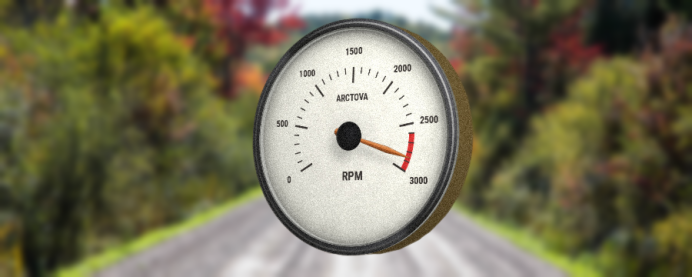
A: 2850 rpm
